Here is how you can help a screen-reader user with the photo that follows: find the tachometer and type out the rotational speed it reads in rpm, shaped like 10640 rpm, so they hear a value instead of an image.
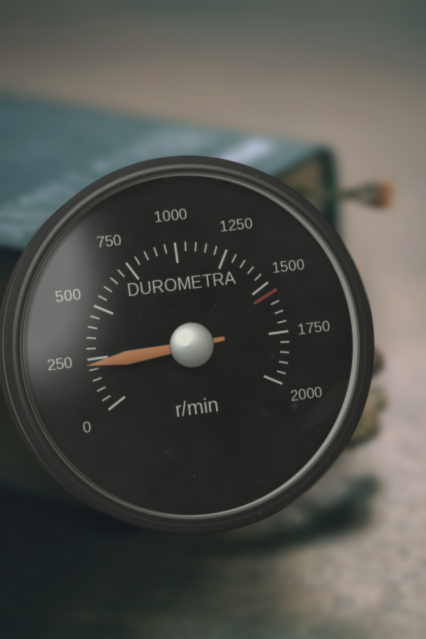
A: 225 rpm
